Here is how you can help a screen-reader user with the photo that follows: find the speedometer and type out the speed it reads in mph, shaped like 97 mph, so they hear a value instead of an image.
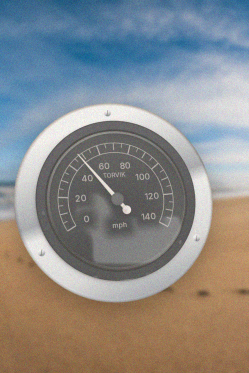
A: 47.5 mph
